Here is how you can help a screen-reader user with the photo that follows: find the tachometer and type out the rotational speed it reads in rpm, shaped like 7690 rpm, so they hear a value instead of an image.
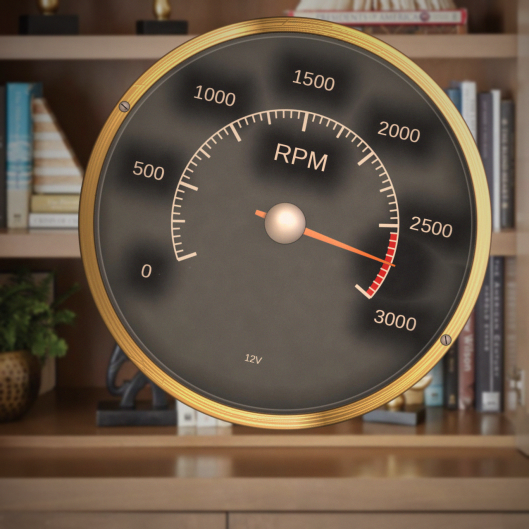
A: 2750 rpm
